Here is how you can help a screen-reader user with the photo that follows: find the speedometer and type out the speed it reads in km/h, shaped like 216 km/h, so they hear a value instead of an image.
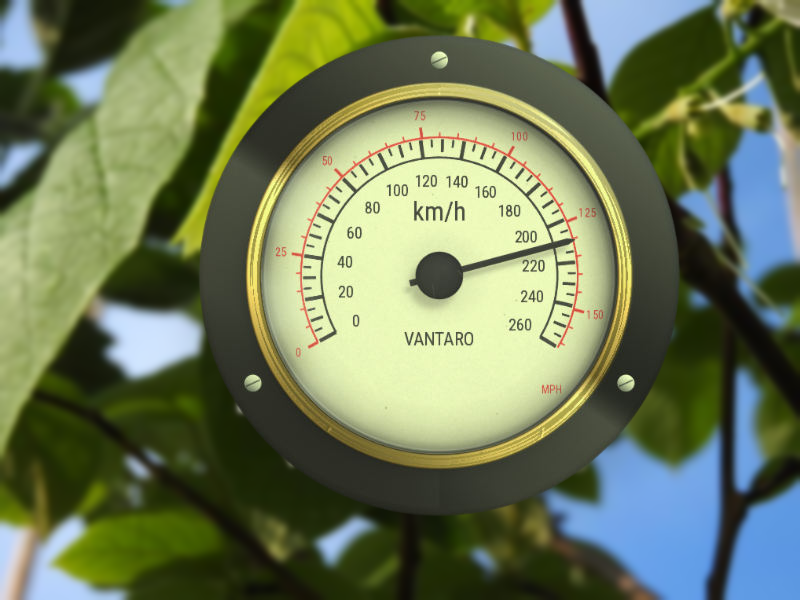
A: 210 km/h
